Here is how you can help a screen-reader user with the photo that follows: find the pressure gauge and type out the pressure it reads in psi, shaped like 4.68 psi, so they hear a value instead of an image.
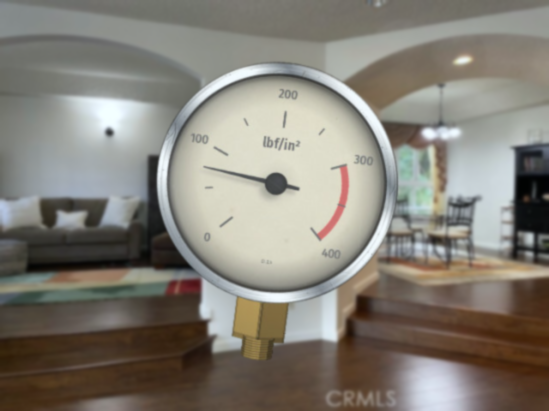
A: 75 psi
